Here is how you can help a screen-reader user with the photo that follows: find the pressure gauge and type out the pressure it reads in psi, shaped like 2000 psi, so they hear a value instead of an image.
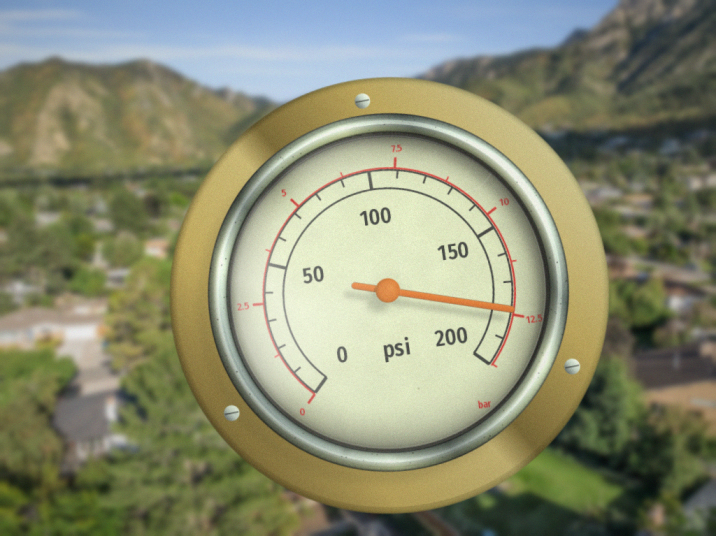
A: 180 psi
